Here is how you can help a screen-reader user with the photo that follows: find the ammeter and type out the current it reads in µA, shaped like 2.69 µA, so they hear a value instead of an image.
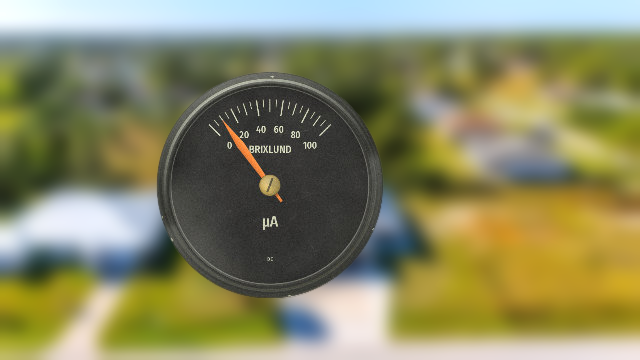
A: 10 µA
